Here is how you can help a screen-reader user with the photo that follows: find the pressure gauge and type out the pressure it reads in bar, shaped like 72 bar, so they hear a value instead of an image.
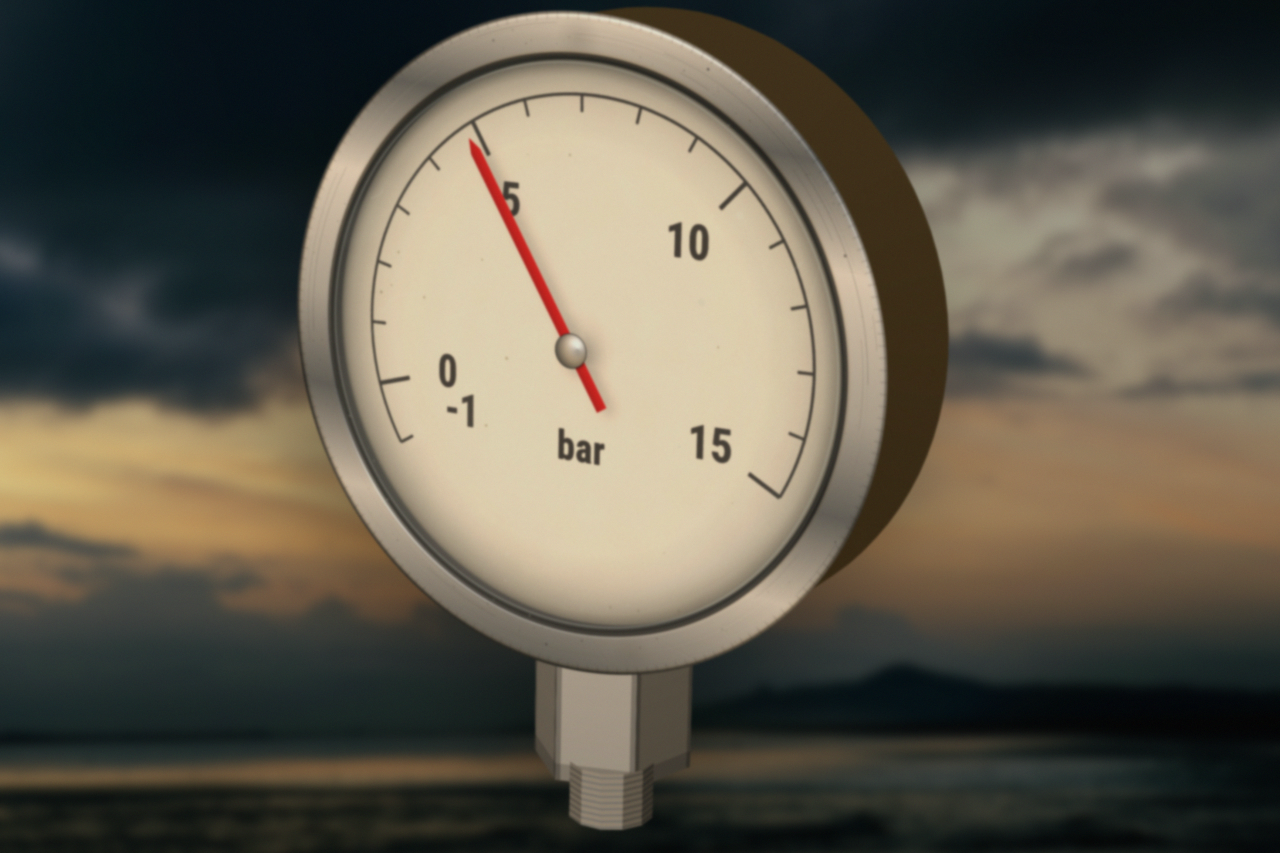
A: 5 bar
